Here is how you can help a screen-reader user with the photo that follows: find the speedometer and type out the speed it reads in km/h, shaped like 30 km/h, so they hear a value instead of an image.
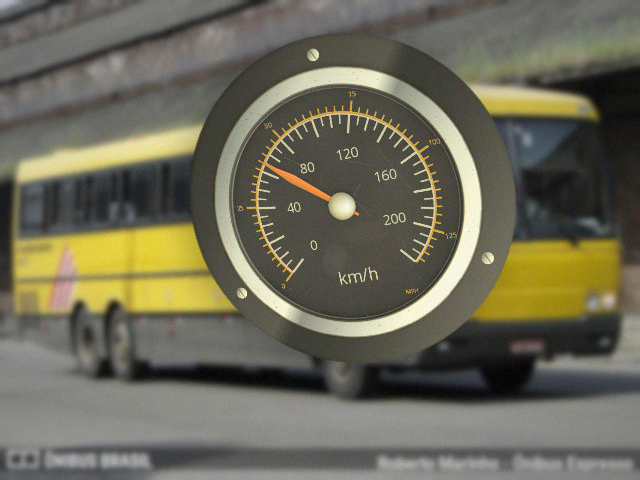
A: 65 km/h
